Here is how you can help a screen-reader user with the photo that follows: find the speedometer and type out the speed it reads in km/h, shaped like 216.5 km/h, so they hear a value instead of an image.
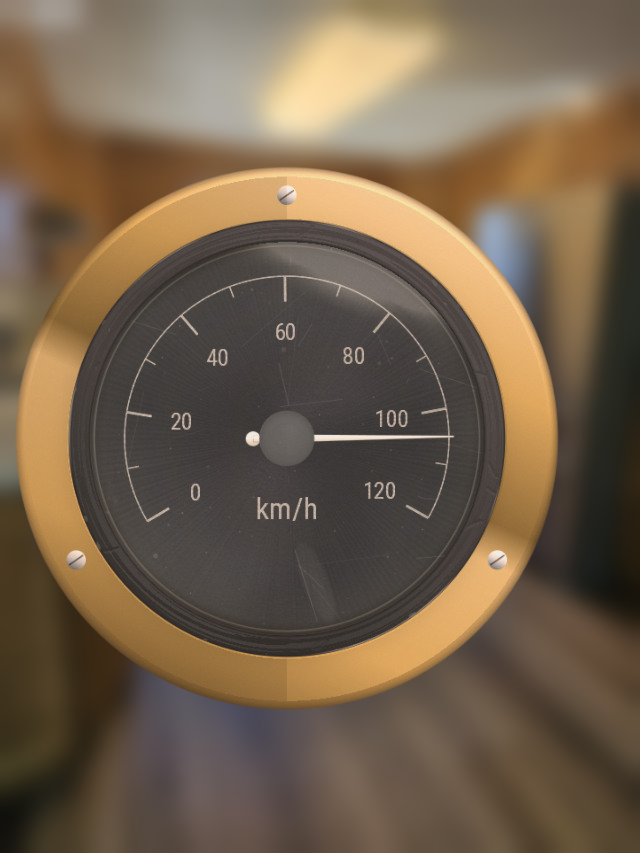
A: 105 km/h
